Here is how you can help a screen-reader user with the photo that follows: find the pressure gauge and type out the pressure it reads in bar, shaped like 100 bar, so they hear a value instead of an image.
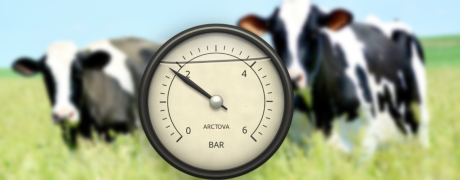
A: 1.8 bar
